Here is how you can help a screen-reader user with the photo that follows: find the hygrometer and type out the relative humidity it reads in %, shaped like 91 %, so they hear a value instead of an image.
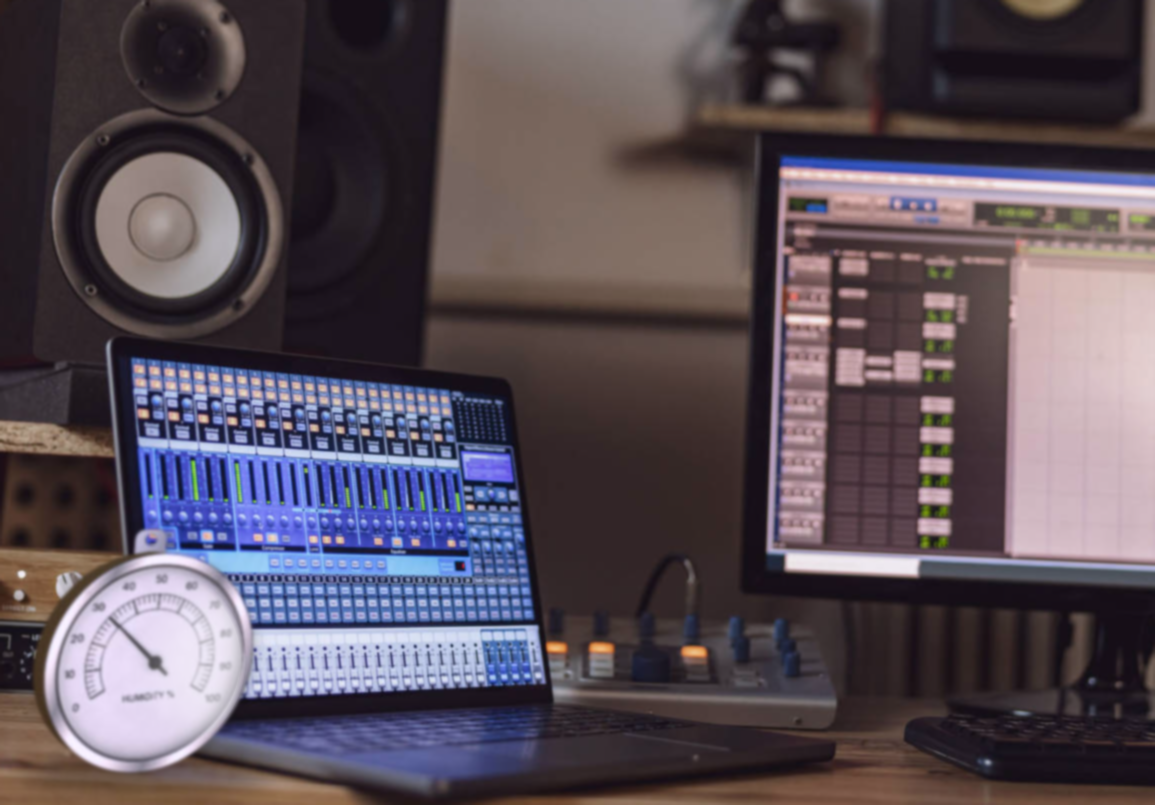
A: 30 %
